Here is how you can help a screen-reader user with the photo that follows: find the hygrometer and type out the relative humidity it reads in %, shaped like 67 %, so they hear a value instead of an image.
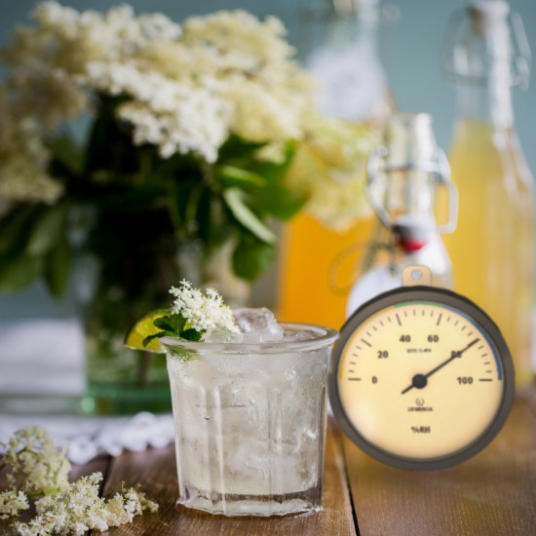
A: 80 %
